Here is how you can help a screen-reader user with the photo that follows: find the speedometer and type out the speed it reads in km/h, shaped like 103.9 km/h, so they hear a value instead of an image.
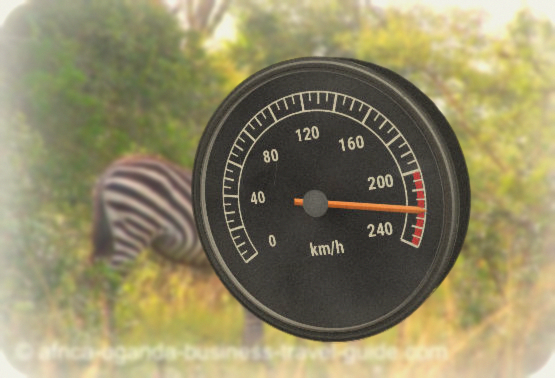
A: 220 km/h
